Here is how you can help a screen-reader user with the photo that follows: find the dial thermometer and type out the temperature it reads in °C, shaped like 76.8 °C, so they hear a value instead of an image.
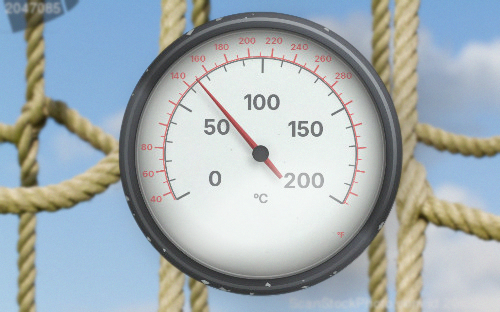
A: 65 °C
